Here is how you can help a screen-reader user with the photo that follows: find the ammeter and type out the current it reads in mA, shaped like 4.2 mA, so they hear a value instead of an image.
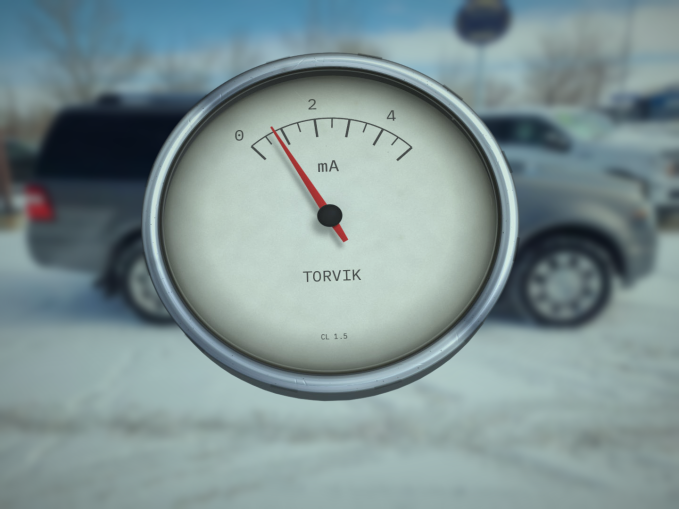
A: 0.75 mA
